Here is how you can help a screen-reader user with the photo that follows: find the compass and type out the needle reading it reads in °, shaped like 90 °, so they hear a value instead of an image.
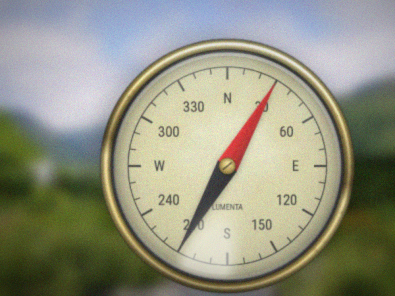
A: 30 °
